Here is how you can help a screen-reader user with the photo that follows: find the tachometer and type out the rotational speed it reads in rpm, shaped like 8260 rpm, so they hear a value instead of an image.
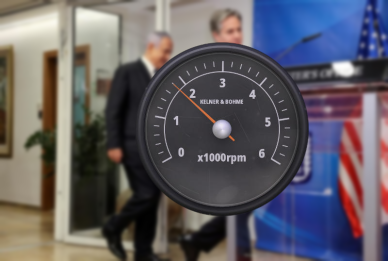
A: 1800 rpm
